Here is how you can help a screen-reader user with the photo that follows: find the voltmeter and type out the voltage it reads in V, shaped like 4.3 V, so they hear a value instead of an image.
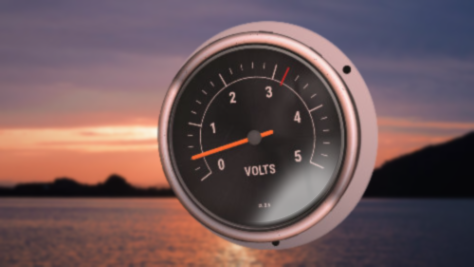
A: 0.4 V
